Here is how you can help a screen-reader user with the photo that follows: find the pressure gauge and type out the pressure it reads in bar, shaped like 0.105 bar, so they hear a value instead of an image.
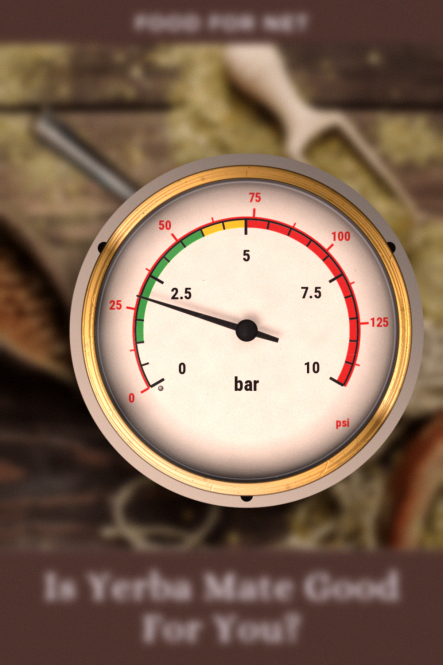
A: 2 bar
